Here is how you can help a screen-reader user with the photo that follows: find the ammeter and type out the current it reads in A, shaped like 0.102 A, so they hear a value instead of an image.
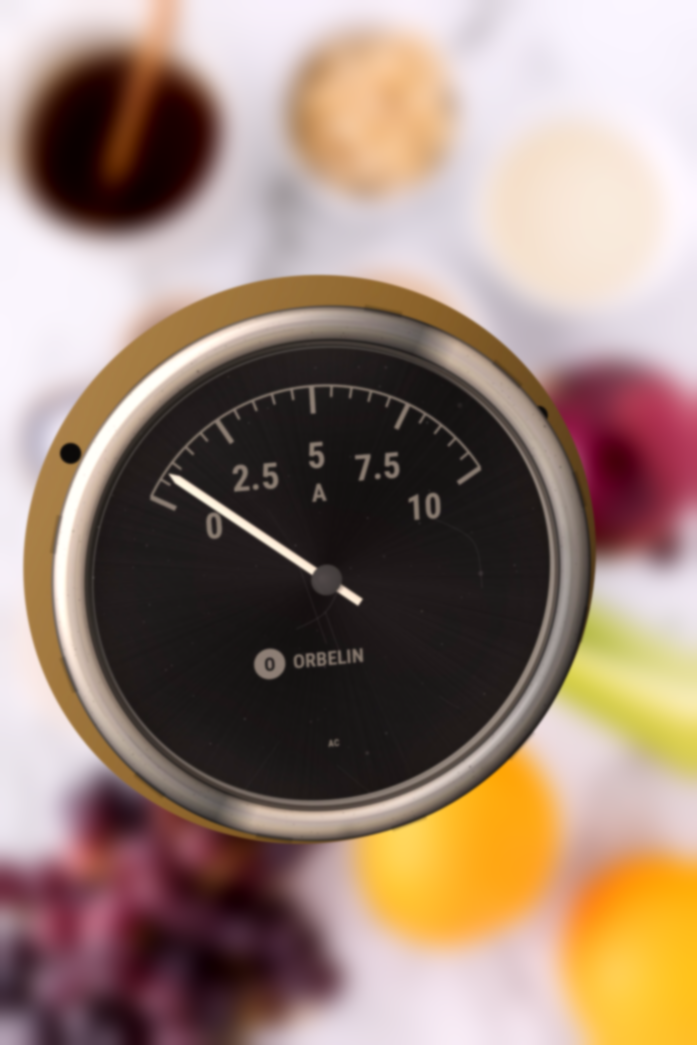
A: 0.75 A
